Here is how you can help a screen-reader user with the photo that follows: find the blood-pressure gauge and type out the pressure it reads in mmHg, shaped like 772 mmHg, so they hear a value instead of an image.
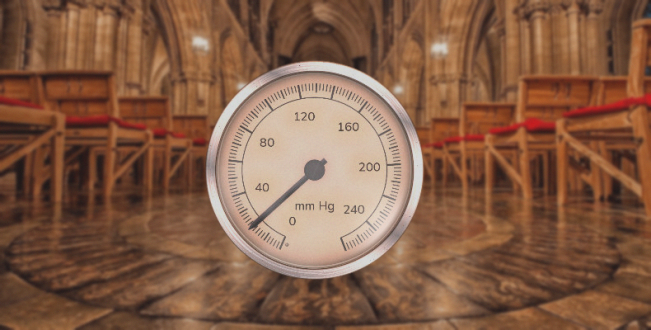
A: 20 mmHg
